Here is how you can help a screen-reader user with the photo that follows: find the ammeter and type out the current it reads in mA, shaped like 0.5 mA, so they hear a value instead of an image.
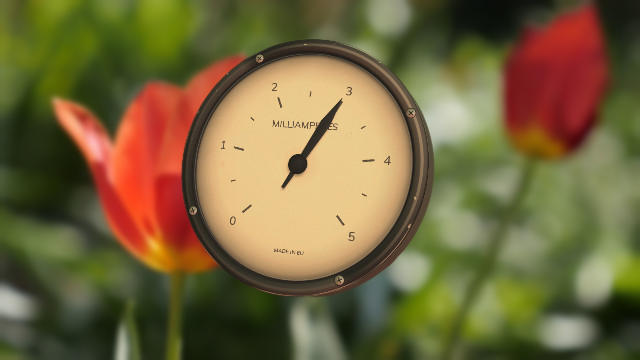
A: 3 mA
